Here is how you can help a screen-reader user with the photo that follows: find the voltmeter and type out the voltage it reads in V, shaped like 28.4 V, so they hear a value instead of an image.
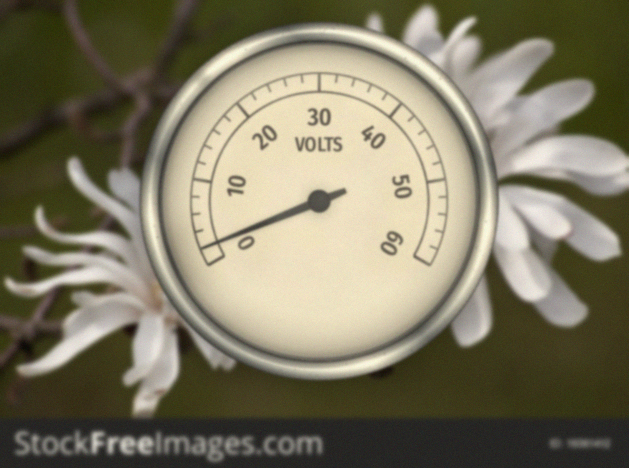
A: 2 V
